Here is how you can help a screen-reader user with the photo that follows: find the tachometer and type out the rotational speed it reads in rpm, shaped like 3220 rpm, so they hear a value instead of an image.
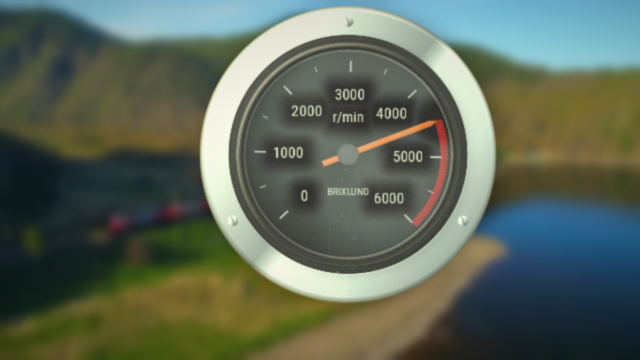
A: 4500 rpm
